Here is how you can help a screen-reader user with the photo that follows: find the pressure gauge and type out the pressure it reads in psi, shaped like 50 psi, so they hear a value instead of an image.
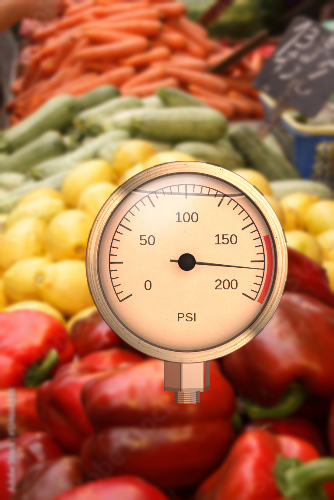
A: 180 psi
